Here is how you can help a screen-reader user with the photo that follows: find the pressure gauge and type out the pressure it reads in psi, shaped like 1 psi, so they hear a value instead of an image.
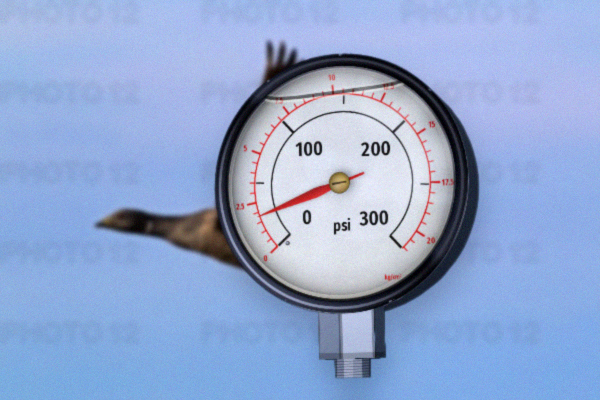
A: 25 psi
